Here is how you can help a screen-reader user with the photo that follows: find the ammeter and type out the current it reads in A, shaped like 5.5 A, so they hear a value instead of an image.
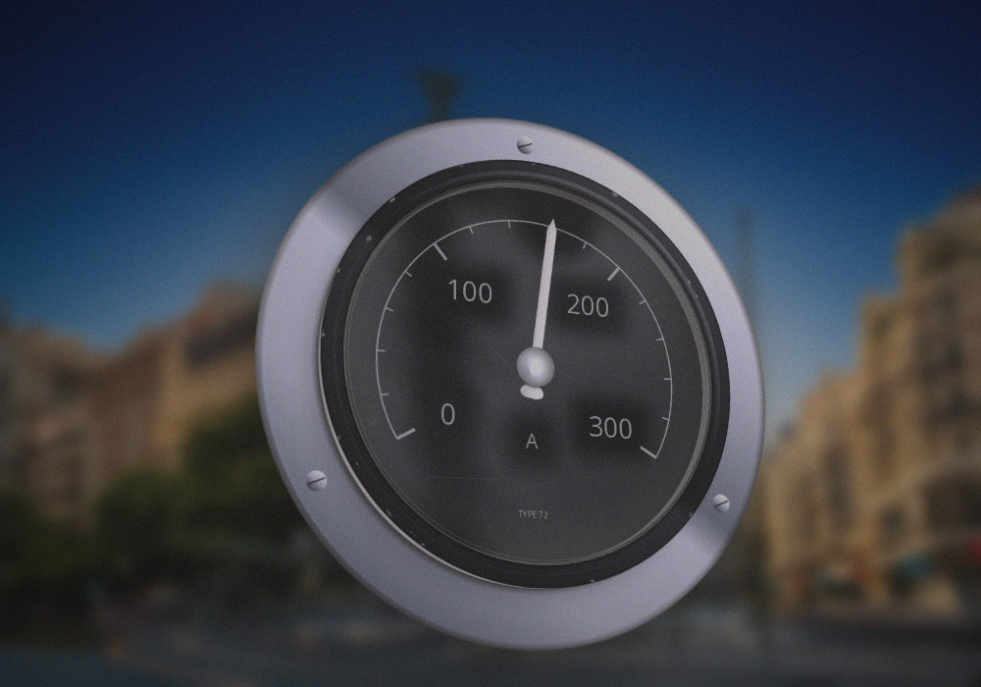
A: 160 A
